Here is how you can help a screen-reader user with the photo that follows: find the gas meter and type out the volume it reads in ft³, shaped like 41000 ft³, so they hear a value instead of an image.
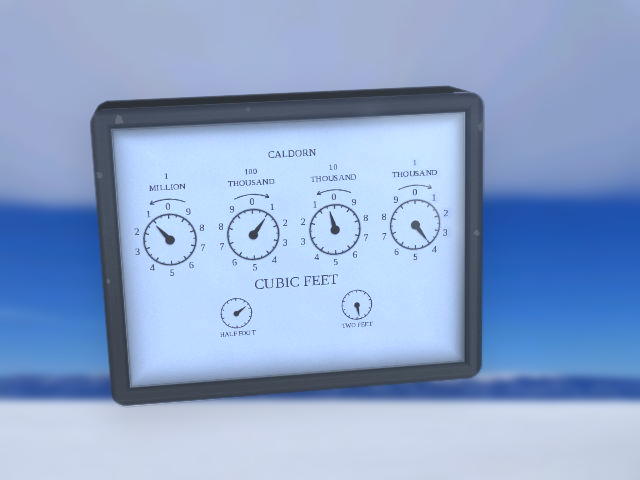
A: 110400 ft³
